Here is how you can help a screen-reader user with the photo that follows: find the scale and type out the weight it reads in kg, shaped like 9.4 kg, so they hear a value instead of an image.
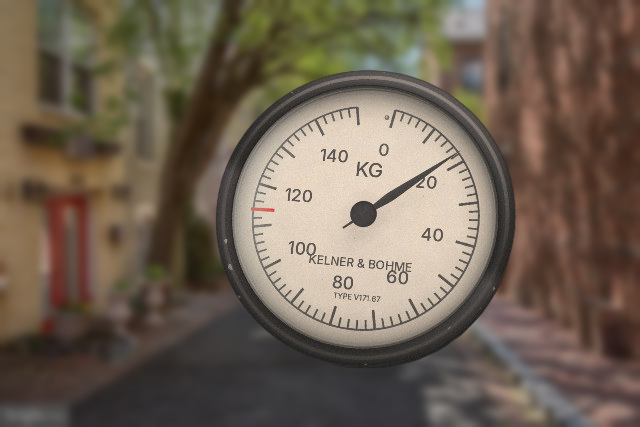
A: 18 kg
